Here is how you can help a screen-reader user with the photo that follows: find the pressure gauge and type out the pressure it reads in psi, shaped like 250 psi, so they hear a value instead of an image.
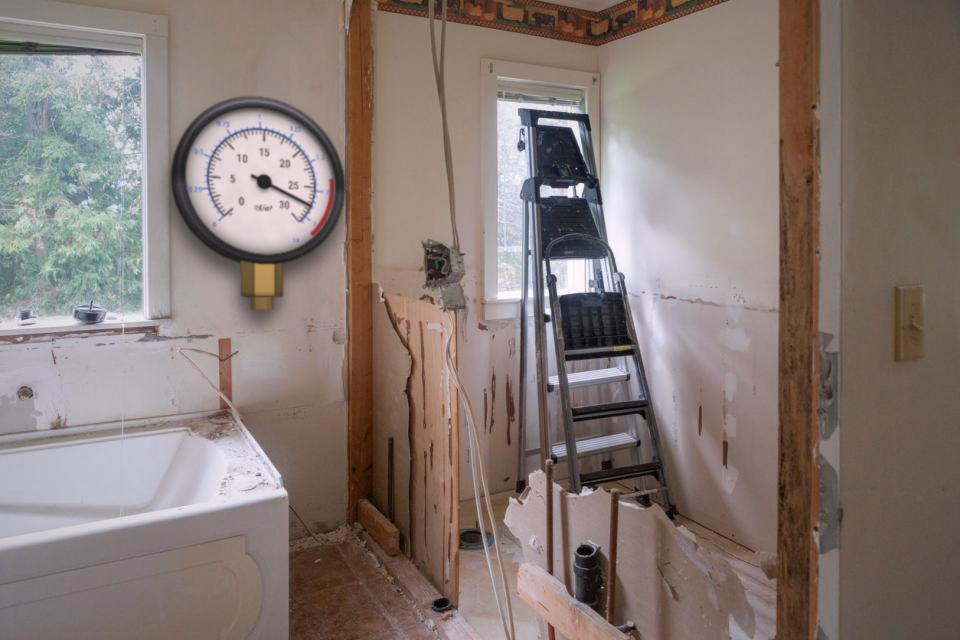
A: 27.5 psi
